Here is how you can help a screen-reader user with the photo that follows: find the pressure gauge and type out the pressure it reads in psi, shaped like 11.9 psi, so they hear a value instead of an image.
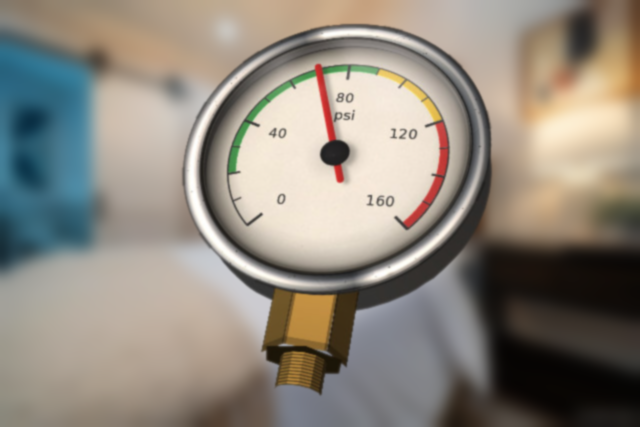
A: 70 psi
